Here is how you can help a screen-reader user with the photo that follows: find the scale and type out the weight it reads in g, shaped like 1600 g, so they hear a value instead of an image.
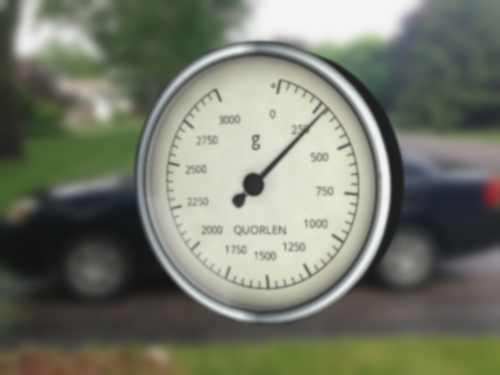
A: 300 g
